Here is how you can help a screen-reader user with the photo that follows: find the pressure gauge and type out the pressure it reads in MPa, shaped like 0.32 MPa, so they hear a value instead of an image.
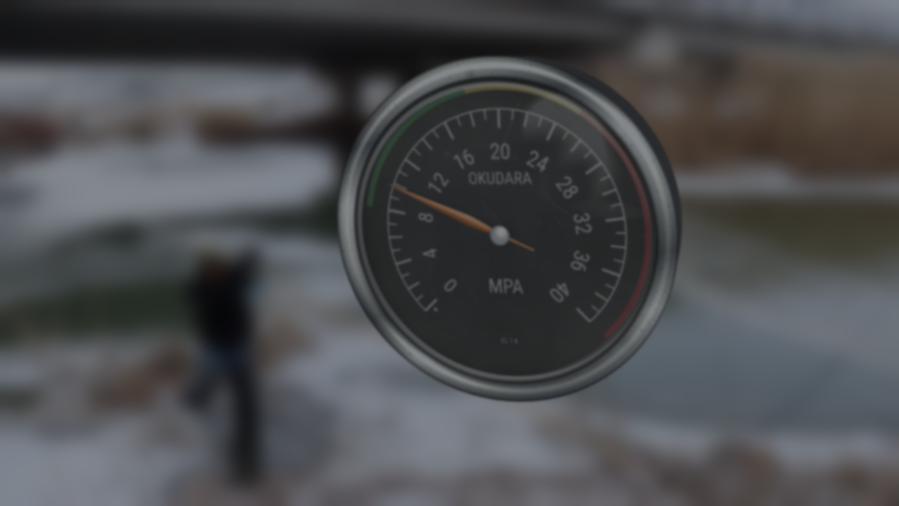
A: 10 MPa
